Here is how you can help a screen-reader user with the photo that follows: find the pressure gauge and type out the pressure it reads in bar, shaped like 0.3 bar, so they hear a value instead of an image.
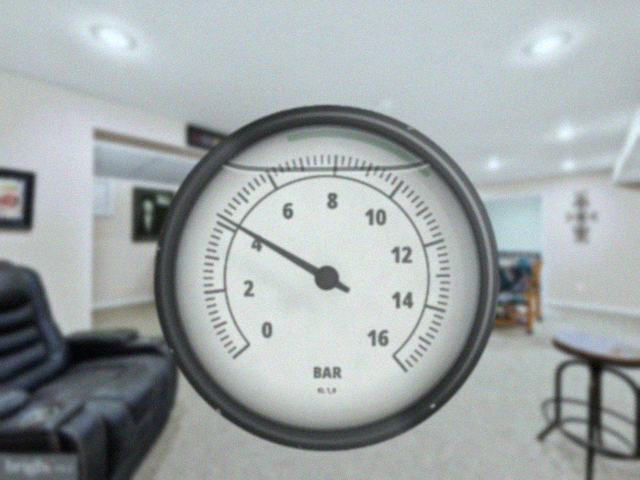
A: 4.2 bar
